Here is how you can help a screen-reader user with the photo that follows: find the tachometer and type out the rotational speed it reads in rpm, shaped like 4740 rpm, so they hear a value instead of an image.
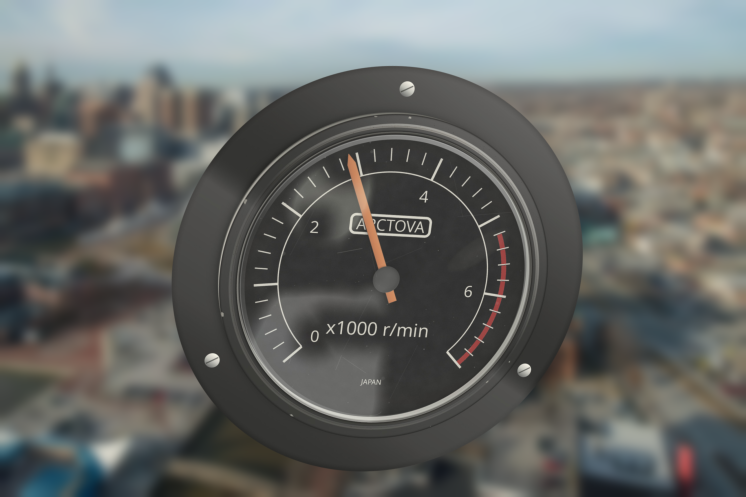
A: 2900 rpm
